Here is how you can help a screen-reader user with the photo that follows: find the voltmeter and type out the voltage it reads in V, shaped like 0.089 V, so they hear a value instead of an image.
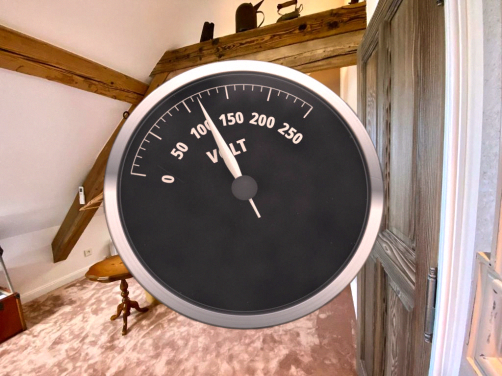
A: 115 V
